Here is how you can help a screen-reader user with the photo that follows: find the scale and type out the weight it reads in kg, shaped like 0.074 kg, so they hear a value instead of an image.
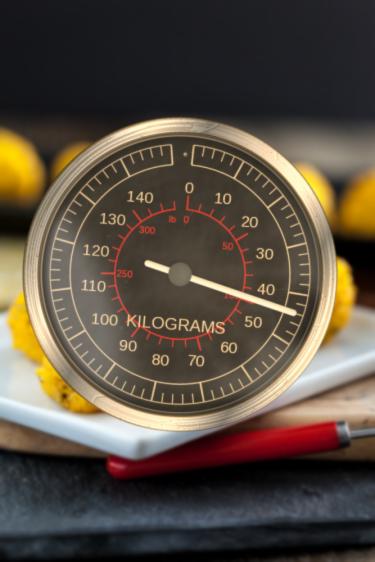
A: 44 kg
